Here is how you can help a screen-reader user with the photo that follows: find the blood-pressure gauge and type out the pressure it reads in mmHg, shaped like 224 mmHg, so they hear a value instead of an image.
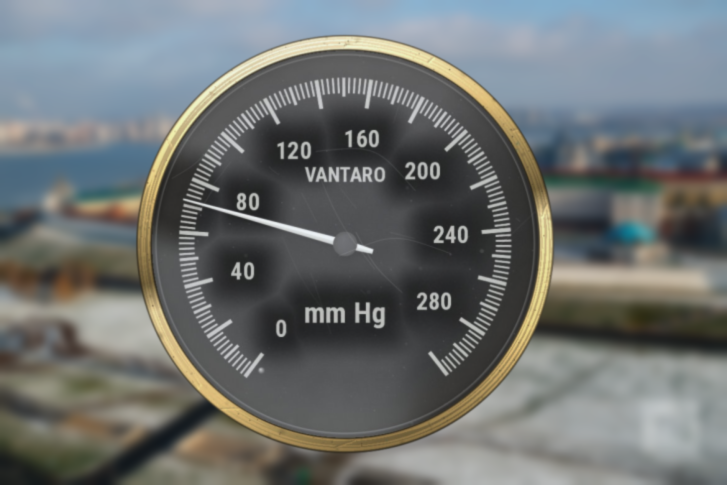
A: 72 mmHg
